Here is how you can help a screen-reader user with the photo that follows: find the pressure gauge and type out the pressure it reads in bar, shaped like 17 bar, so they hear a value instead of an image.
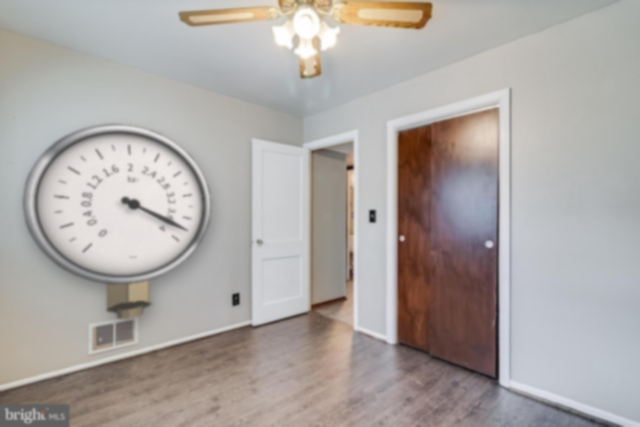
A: 3.8 bar
